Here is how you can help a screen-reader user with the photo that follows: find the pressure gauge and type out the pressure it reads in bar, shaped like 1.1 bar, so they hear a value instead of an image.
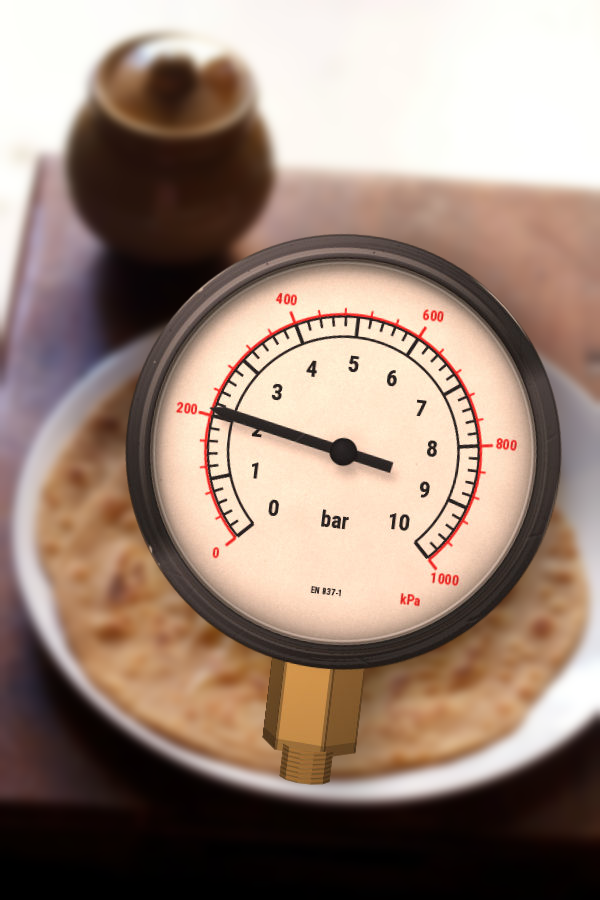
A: 2.1 bar
